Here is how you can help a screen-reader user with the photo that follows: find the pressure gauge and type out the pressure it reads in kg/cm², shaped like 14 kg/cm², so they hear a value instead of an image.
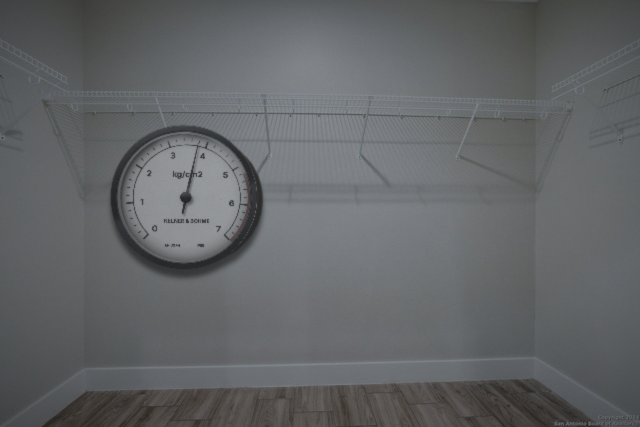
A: 3.8 kg/cm²
